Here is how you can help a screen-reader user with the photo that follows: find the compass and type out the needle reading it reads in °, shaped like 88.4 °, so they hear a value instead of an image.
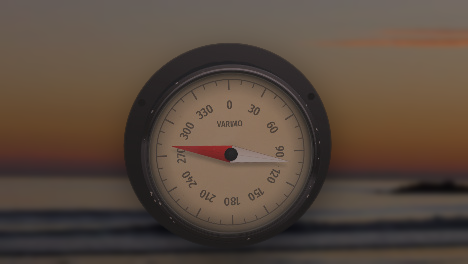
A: 280 °
